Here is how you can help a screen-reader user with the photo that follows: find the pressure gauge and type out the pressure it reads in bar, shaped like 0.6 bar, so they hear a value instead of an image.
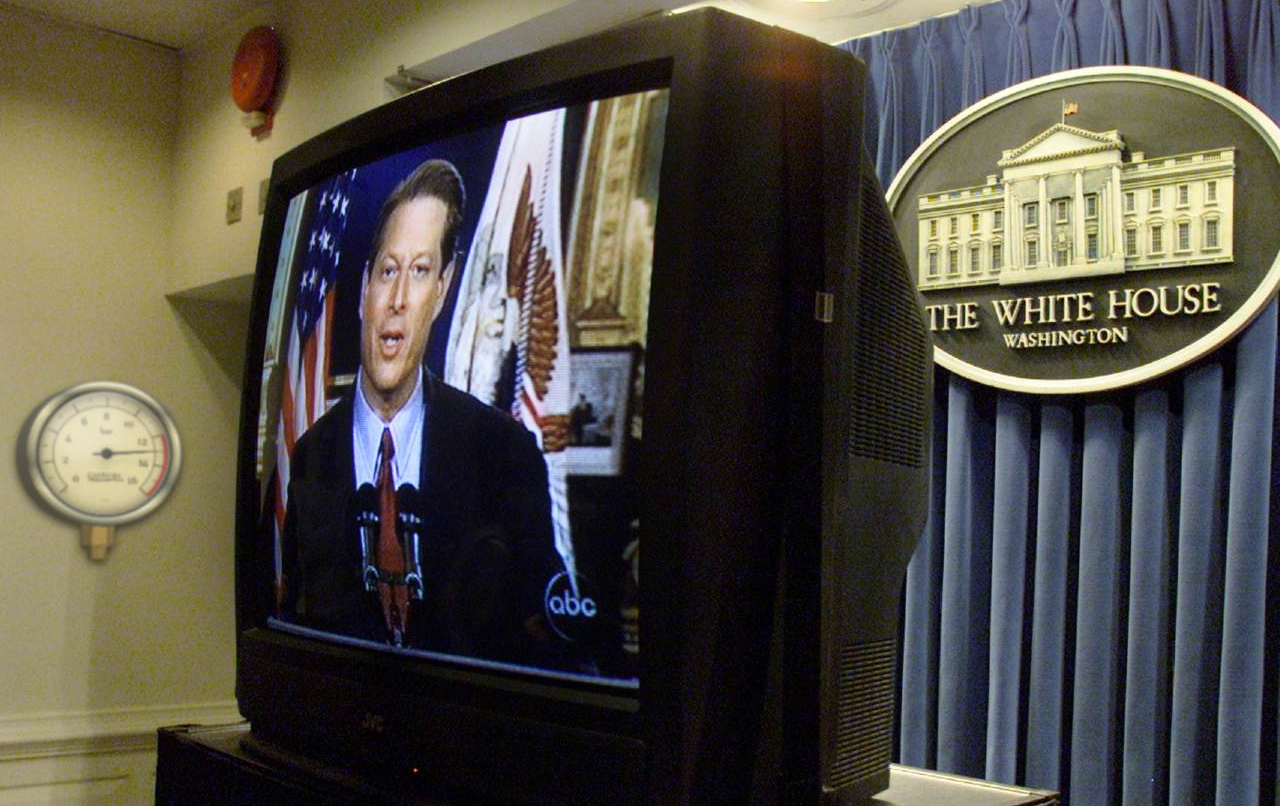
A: 13 bar
